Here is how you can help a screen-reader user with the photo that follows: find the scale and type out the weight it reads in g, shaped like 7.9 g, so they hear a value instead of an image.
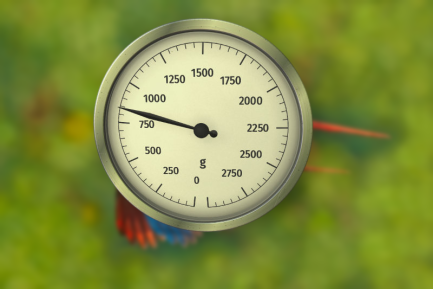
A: 850 g
